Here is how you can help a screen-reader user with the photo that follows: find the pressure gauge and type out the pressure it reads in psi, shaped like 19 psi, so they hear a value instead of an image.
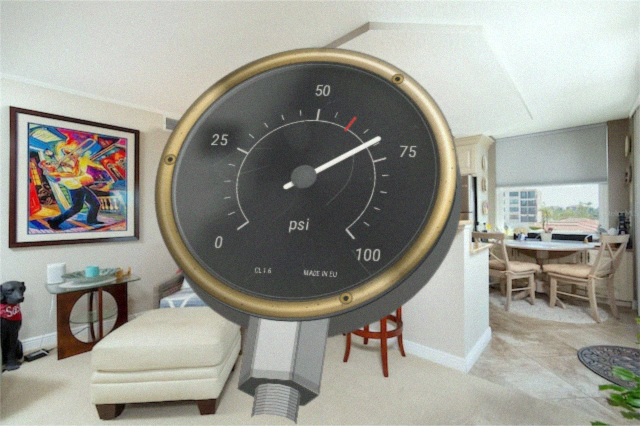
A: 70 psi
